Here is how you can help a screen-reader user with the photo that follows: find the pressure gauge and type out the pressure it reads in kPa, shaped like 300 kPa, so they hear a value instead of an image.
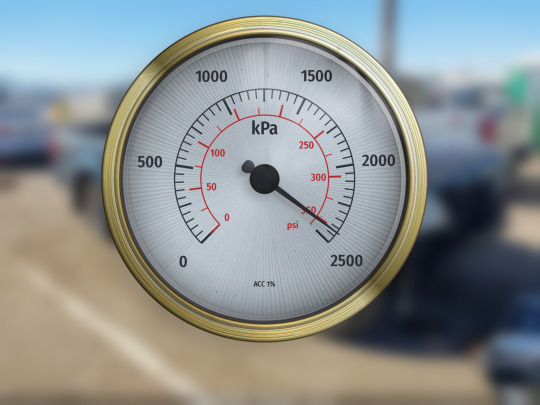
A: 2425 kPa
